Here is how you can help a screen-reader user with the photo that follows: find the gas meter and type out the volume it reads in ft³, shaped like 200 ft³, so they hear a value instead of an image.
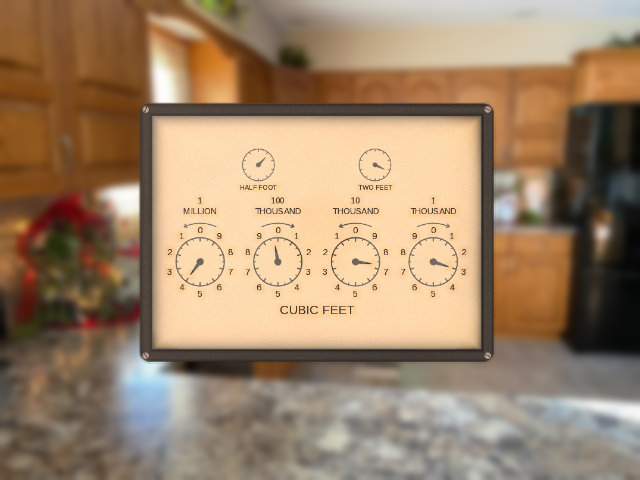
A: 397300 ft³
